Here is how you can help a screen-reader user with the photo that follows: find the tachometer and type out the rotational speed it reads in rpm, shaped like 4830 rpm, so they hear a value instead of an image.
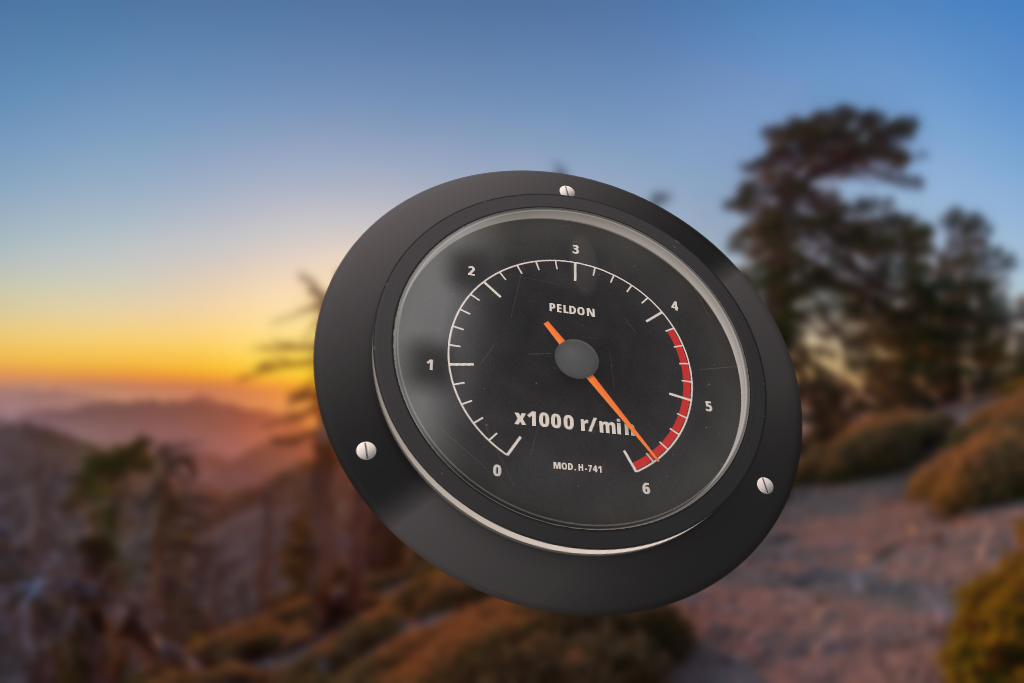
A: 5800 rpm
